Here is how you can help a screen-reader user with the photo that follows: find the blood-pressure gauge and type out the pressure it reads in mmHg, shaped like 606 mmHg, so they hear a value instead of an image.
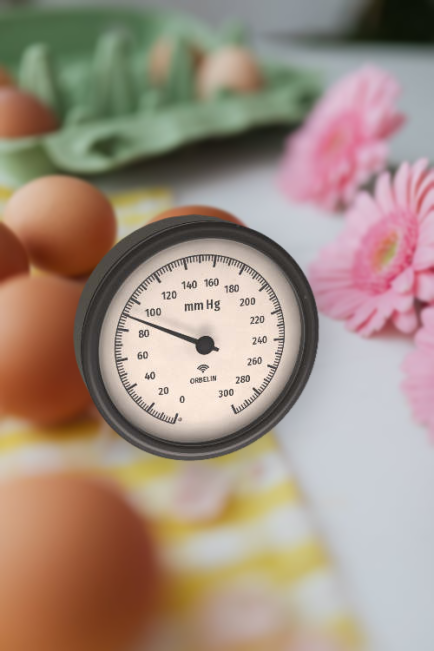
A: 90 mmHg
